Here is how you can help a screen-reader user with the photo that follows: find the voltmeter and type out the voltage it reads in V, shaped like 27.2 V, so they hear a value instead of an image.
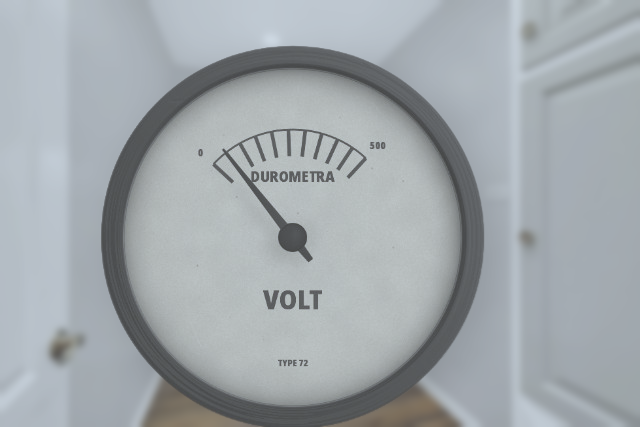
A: 50 V
